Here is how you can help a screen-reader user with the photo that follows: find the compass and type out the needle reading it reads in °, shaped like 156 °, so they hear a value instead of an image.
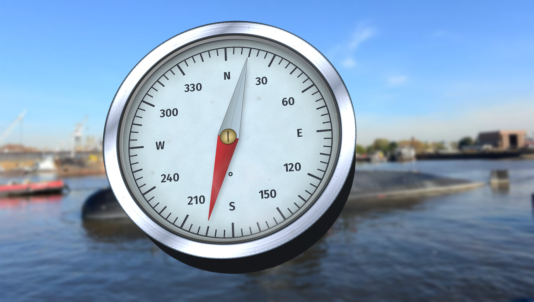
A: 195 °
